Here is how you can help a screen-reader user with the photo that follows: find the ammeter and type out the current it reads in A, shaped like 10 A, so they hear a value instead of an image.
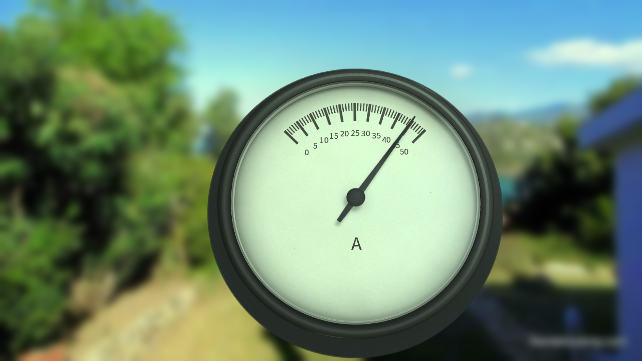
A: 45 A
